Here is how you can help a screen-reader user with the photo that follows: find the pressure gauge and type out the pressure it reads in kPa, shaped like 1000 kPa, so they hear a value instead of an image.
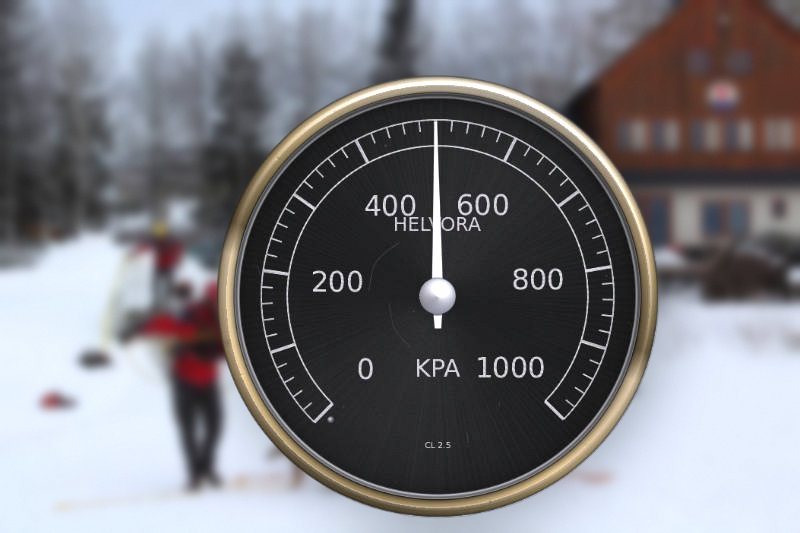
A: 500 kPa
